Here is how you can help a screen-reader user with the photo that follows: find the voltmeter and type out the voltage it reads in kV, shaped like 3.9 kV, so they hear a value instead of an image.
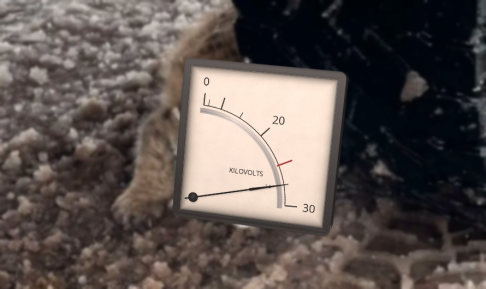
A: 27.5 kV
